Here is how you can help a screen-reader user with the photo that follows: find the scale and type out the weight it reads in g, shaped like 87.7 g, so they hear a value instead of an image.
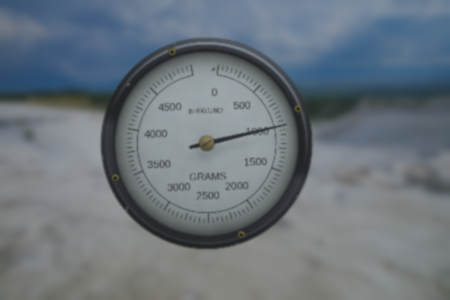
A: 1000 g
